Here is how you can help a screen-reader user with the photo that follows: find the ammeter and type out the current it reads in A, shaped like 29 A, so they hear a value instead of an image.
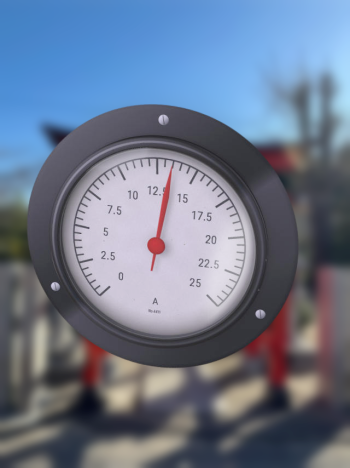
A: 13.5 A
